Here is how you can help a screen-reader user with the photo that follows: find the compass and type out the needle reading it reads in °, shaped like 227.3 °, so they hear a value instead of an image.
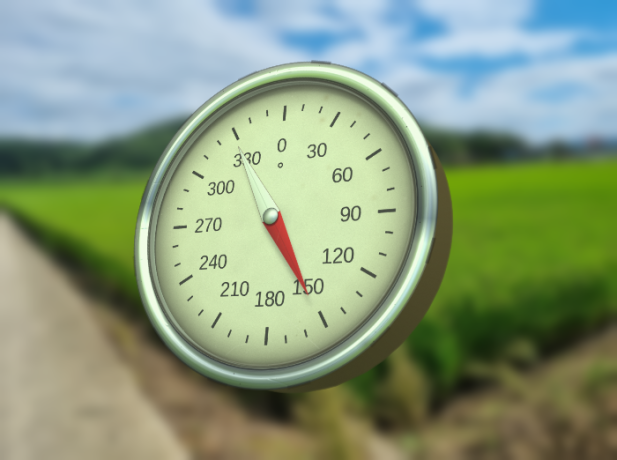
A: 150 °
